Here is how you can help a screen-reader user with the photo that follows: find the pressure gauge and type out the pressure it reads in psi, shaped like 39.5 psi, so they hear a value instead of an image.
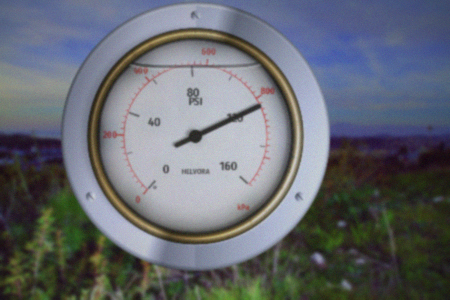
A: 120 psi
